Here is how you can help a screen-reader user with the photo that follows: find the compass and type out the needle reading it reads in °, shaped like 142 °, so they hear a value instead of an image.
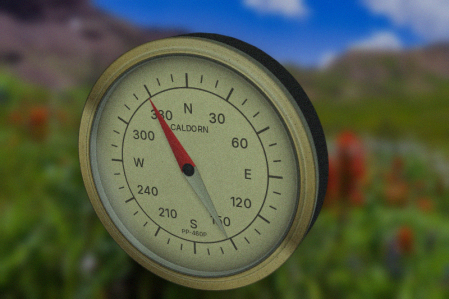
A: 330 °
